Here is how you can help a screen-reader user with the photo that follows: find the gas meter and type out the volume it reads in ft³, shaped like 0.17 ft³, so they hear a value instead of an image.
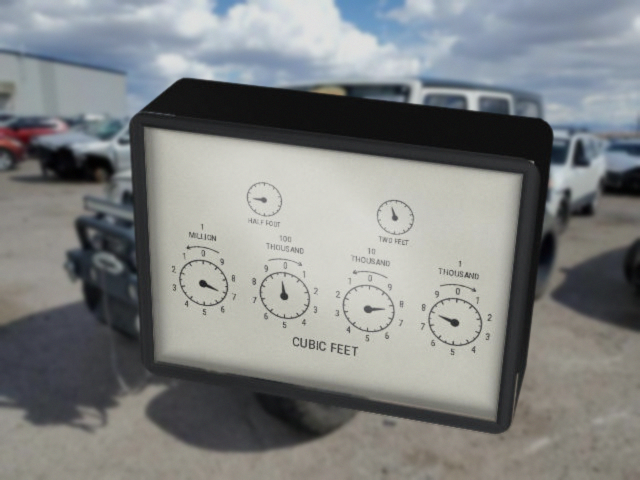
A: 697800 ft³
